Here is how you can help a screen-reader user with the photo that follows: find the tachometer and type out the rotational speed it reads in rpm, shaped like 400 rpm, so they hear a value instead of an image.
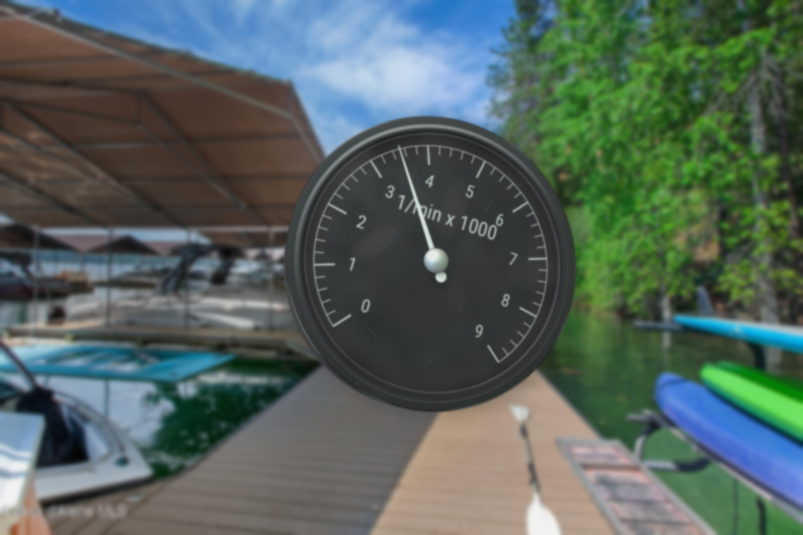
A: 3500 rpm
